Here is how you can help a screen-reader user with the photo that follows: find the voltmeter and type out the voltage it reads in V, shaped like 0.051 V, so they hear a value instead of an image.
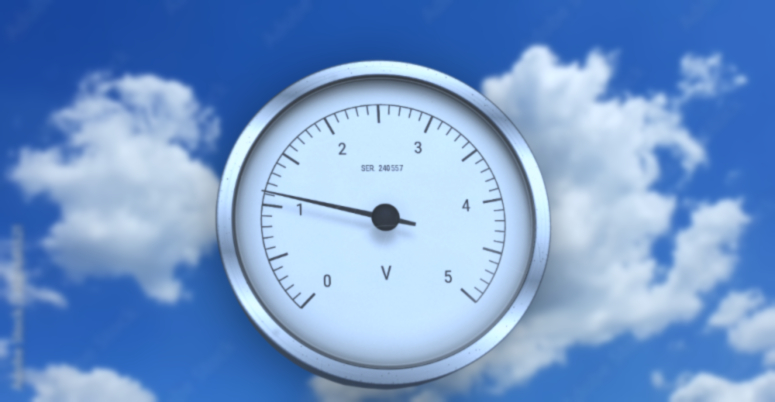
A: 1.1 V
